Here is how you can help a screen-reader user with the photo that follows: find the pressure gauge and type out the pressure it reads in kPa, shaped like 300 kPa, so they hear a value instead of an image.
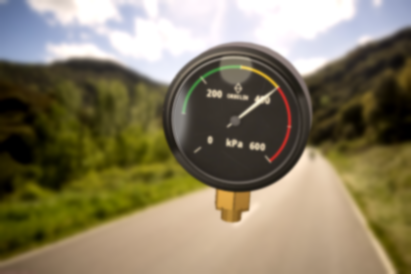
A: 400 kPa
